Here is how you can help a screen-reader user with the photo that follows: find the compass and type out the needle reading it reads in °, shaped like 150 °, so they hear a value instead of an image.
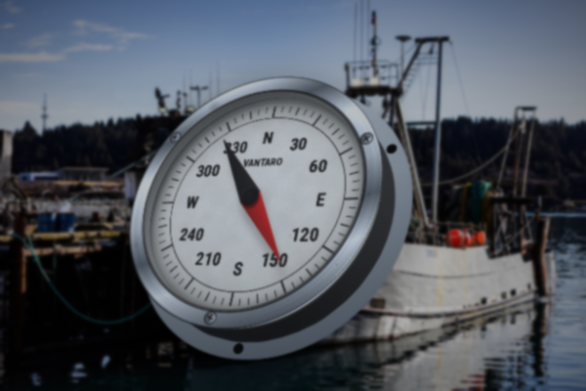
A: 145 °
